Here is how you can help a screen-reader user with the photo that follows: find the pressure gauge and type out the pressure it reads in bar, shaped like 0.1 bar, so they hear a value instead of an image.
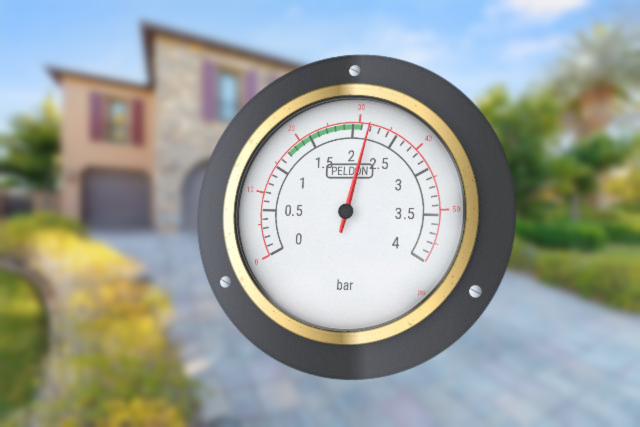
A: 2.2 bar
